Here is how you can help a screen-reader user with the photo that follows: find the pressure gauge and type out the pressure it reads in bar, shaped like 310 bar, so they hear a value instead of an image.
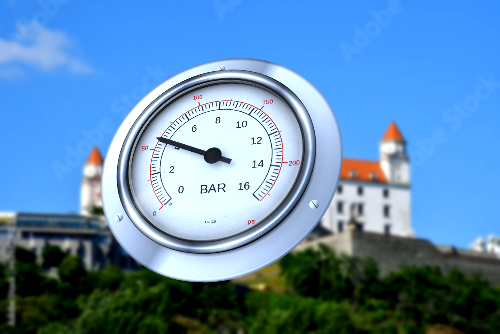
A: 4 bar
